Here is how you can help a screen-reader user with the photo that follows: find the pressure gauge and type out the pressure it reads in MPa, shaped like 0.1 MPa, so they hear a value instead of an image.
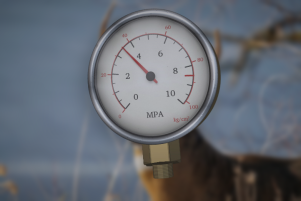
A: 3.5 MPa
